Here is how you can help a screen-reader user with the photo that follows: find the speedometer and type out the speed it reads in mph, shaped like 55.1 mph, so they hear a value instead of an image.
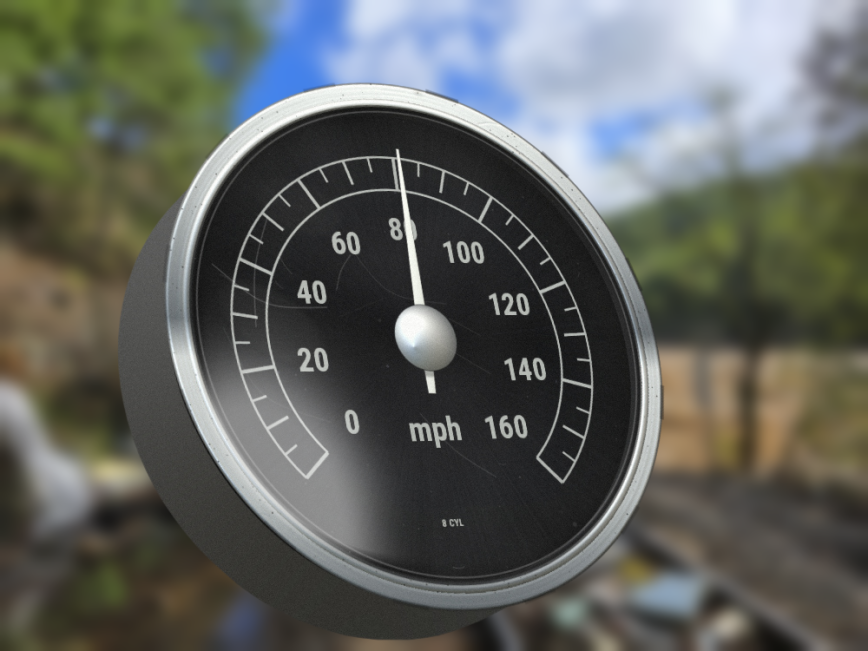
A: 80 mph
